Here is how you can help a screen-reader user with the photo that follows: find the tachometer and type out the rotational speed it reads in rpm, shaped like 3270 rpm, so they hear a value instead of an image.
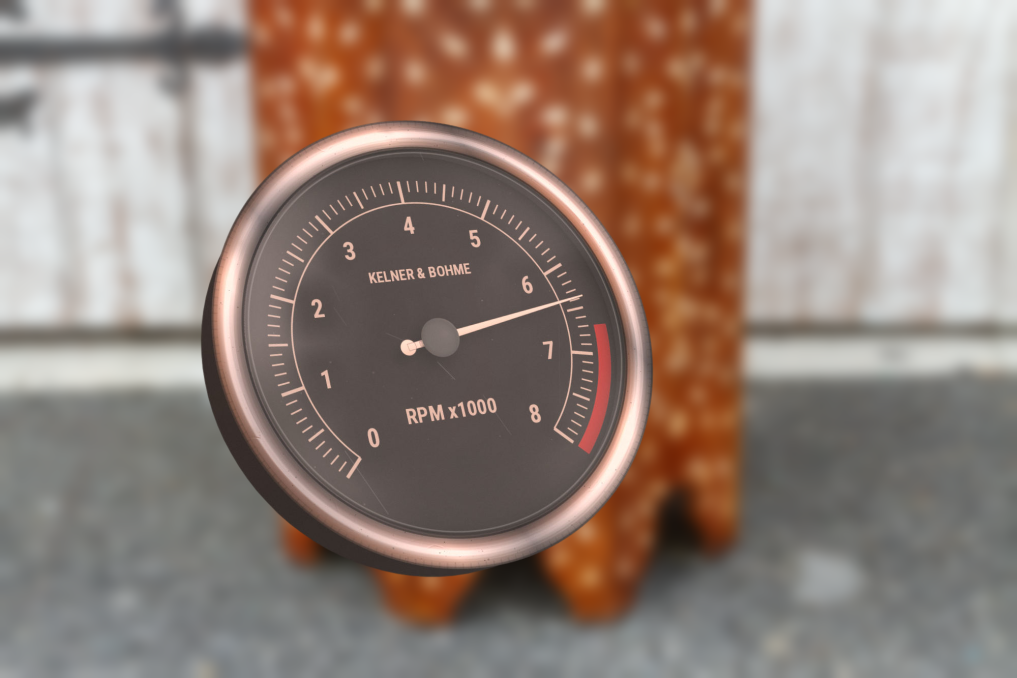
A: 6400 rpm
